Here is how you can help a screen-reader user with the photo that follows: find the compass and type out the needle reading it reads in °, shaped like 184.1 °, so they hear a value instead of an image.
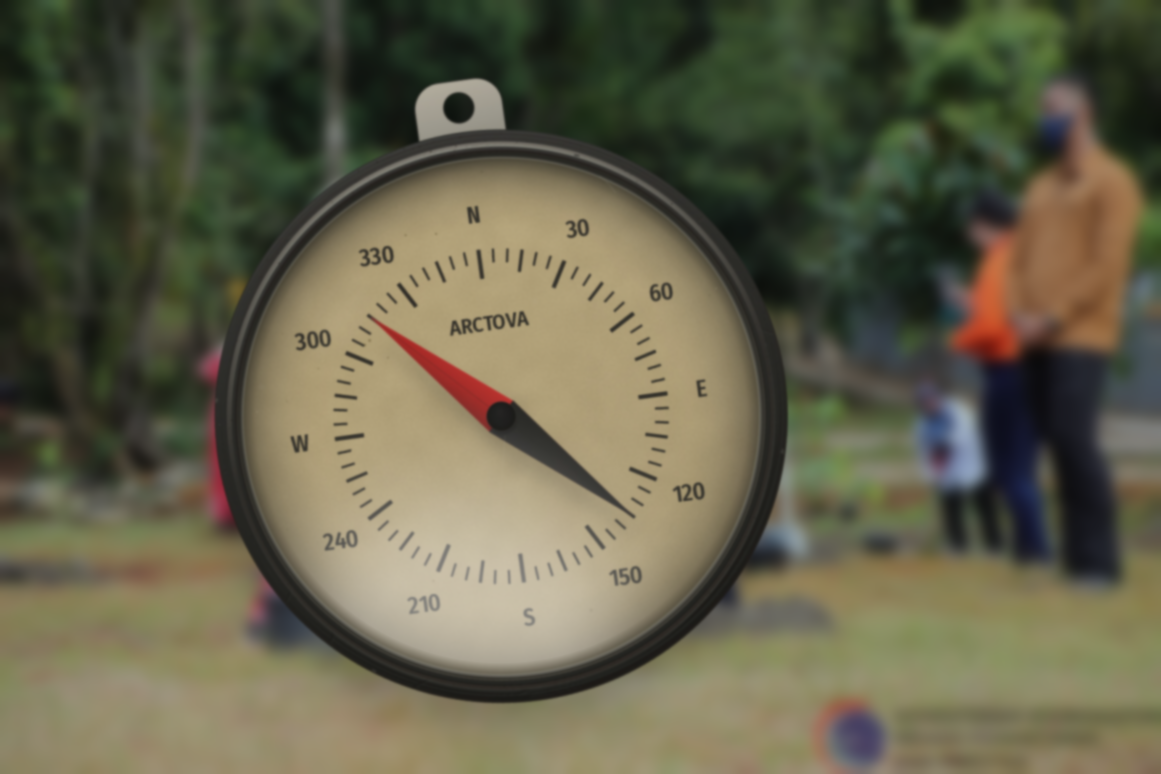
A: 315 °
